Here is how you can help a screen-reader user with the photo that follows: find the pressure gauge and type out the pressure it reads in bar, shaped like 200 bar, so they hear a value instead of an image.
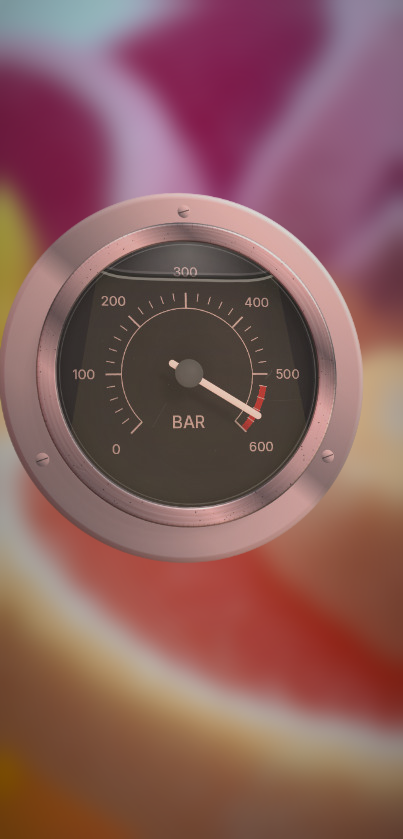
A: 570 bar
